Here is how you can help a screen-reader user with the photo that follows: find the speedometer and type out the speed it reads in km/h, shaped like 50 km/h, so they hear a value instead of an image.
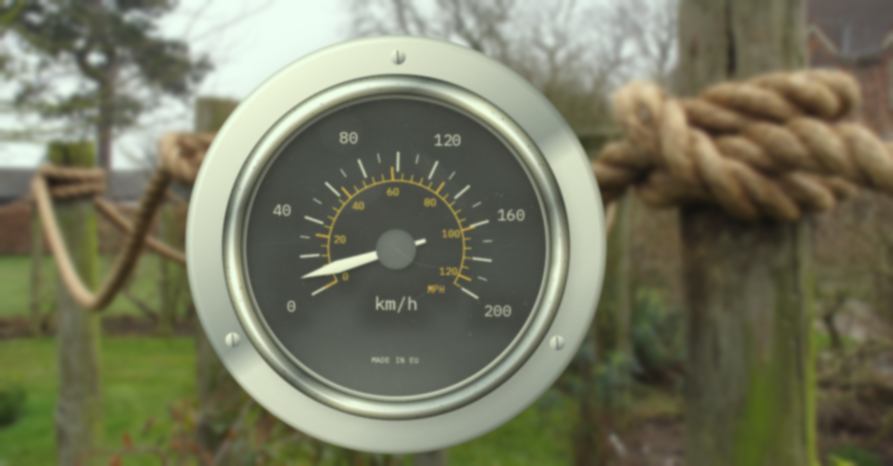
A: 10 km/h
